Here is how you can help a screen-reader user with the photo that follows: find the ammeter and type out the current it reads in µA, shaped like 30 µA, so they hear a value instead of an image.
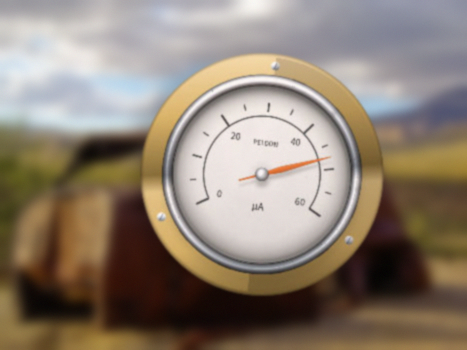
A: 47.5 µA
